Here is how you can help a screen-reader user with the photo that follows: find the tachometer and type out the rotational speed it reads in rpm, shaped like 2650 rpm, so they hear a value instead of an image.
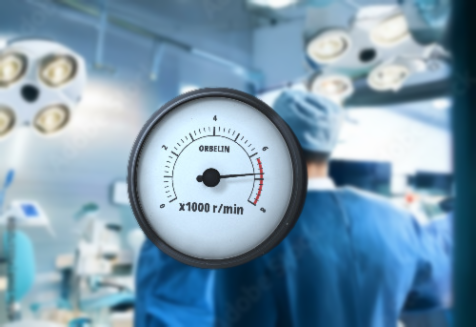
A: 6800 rpm
